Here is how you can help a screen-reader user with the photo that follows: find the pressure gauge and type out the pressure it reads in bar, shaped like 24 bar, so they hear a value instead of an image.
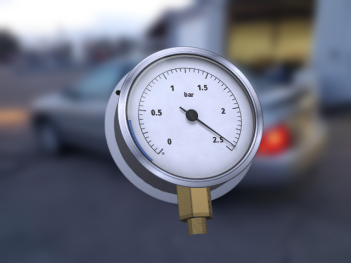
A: 2.45 bar
